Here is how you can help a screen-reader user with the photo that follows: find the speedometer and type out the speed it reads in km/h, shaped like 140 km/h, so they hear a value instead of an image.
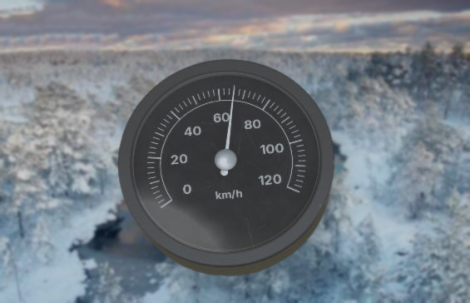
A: 66 km/h
